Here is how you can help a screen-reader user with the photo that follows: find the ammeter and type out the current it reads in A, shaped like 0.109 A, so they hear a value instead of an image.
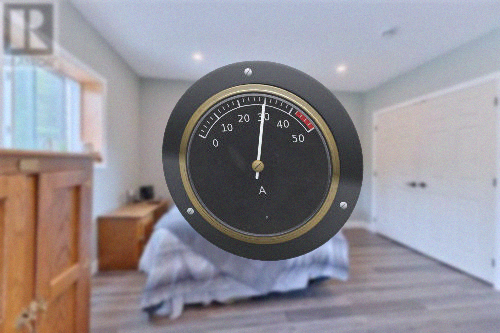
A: 30 A
